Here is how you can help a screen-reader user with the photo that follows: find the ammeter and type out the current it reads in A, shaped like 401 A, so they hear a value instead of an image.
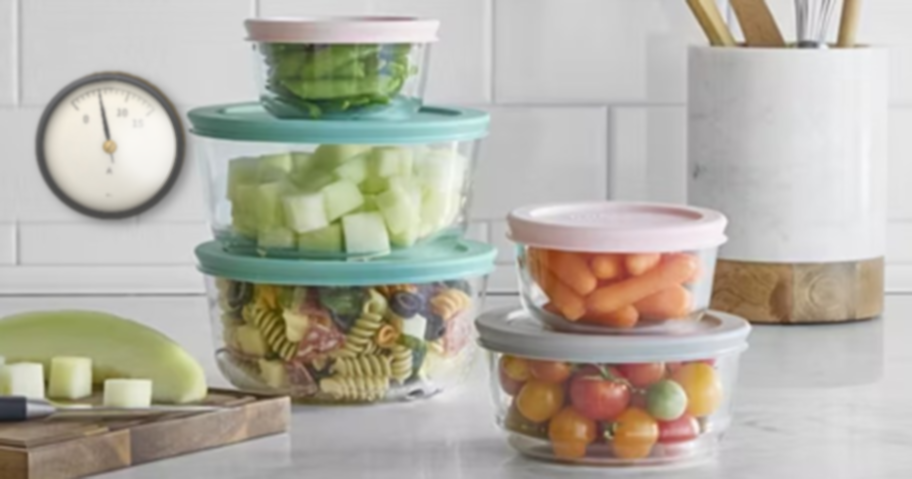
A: 5 A
